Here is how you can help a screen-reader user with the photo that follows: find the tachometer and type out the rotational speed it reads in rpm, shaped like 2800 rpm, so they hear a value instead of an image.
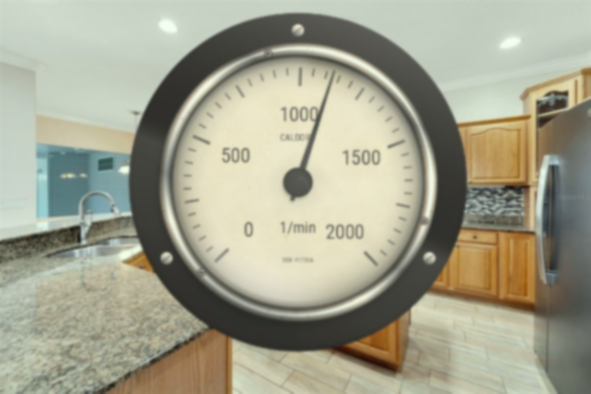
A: 1125 rpm
